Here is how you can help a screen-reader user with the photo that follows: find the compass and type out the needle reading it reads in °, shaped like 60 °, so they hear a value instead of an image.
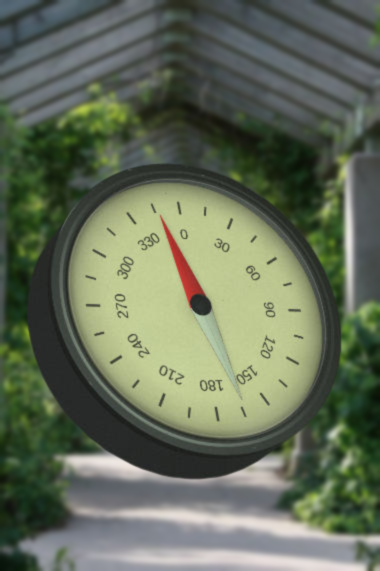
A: 345 °
